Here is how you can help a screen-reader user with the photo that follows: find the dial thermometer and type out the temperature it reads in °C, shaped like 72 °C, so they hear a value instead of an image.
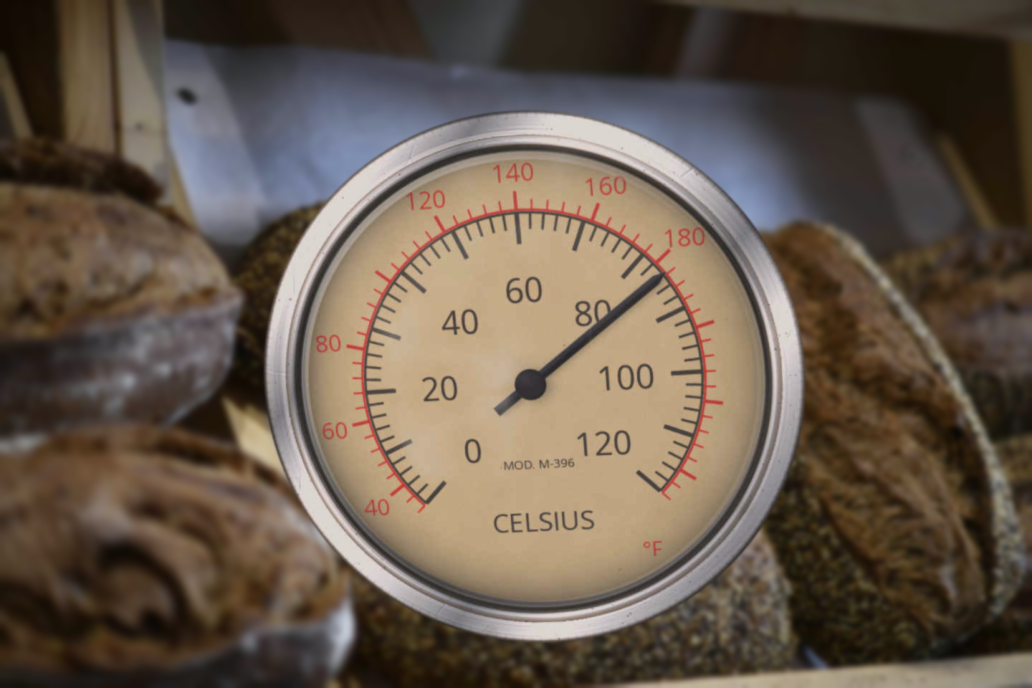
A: 84 °C
